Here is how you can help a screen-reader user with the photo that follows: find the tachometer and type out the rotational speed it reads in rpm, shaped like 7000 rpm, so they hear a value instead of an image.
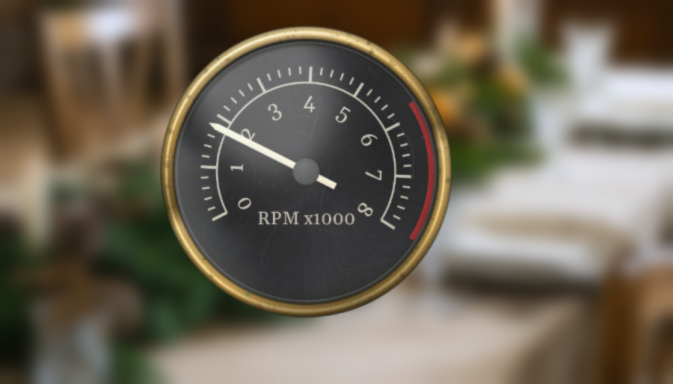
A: 1800 rpm
